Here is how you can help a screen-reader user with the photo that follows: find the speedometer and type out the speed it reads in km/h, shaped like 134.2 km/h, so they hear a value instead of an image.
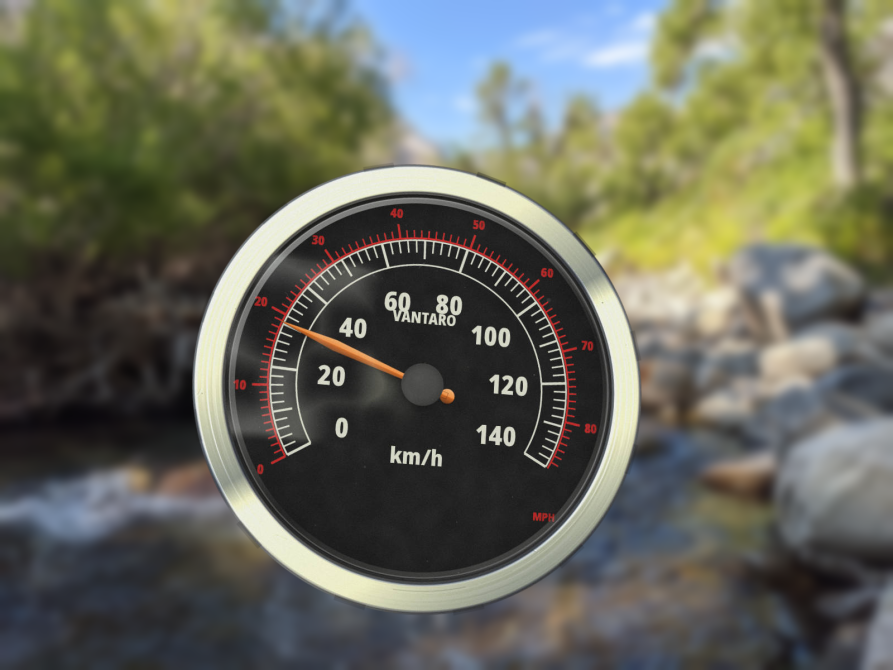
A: 30 km/h
